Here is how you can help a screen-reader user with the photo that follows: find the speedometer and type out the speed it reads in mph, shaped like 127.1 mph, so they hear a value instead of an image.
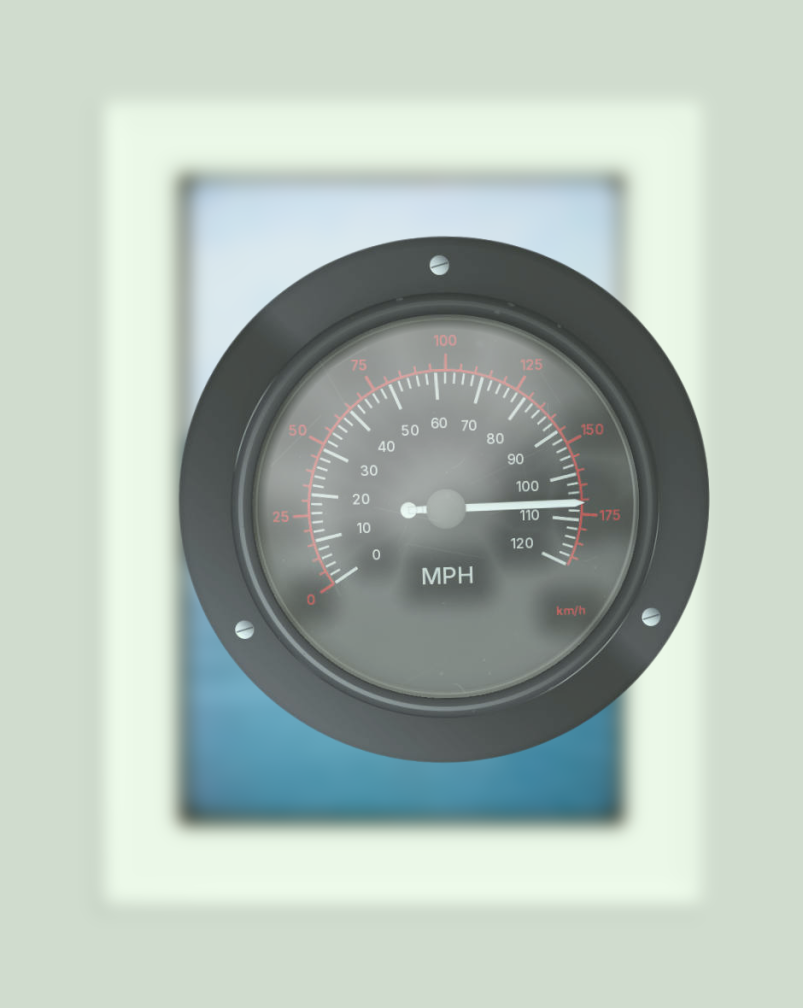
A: 106 mph
